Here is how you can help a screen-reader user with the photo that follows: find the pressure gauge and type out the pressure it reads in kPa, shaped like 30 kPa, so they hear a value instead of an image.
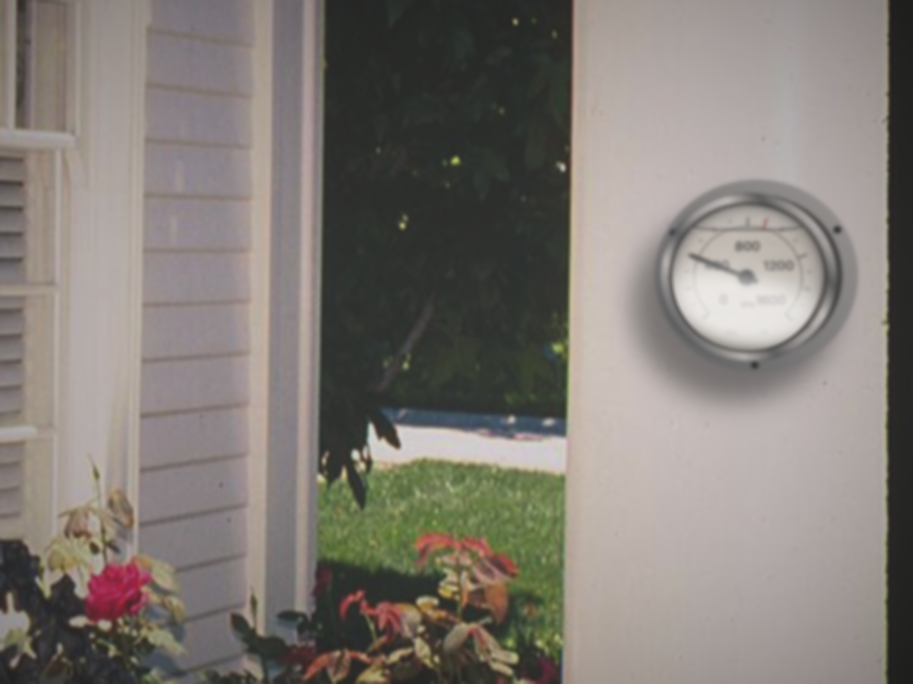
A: 400 kPa
